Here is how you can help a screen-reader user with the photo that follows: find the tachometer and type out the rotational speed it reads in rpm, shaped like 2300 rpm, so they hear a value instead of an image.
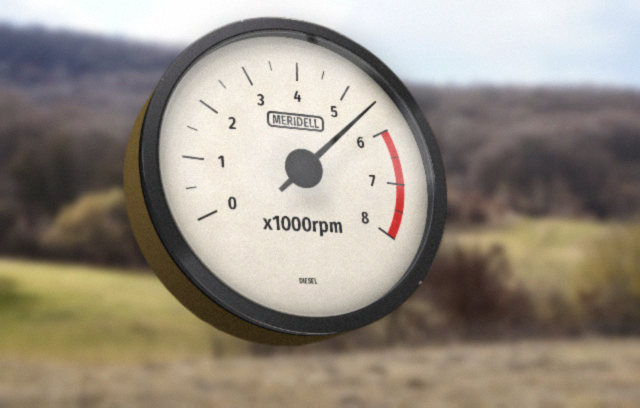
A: 5500 rpm
